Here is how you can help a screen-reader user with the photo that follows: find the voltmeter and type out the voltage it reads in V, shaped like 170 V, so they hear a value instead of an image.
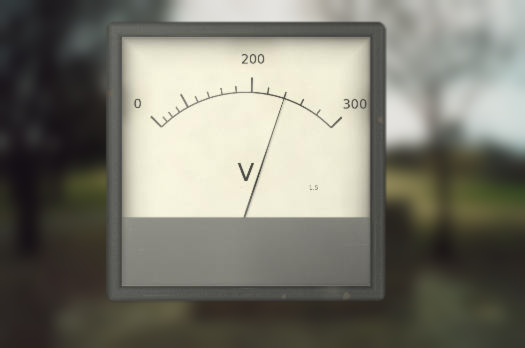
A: 240 V
